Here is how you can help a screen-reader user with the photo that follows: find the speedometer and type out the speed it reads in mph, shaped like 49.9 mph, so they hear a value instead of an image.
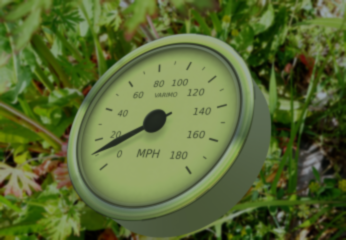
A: 10 mph
